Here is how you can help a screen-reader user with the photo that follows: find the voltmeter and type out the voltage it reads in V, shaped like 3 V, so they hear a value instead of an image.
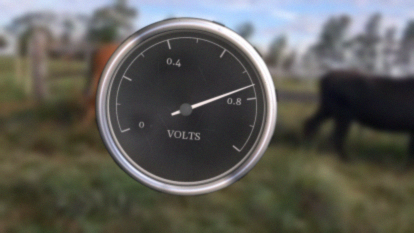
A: 0.75 V
